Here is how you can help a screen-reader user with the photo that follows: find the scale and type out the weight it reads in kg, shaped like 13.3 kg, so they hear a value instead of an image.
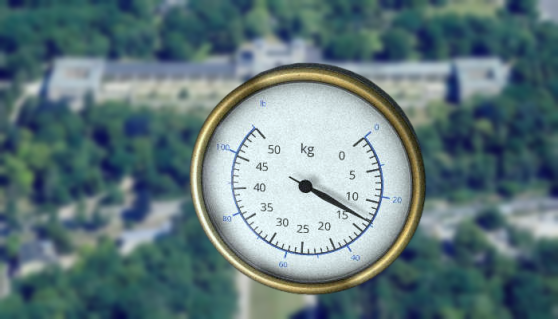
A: 13 kg
